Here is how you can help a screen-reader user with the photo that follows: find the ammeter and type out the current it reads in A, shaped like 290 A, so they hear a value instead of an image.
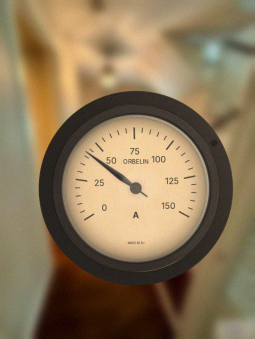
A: 42.5 A
